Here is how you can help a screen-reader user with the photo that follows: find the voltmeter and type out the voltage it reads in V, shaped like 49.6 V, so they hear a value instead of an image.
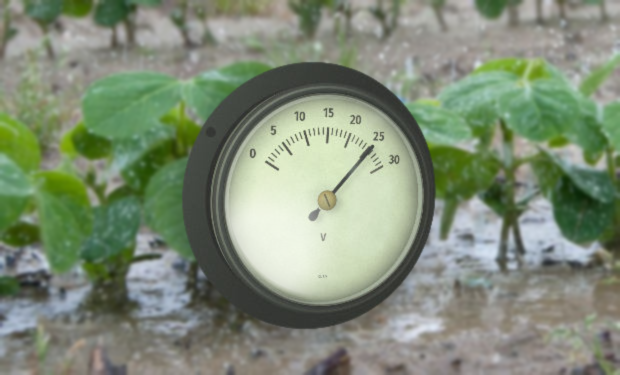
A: 25 V
